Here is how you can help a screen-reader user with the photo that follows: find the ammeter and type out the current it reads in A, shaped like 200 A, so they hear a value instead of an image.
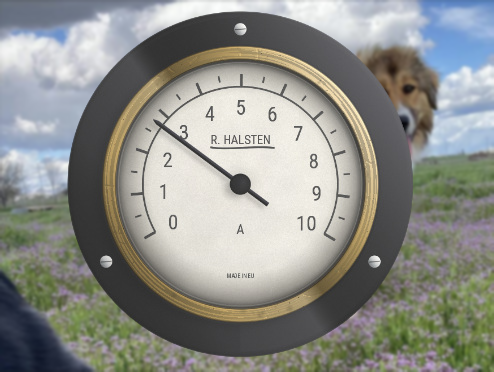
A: 2.75 A
